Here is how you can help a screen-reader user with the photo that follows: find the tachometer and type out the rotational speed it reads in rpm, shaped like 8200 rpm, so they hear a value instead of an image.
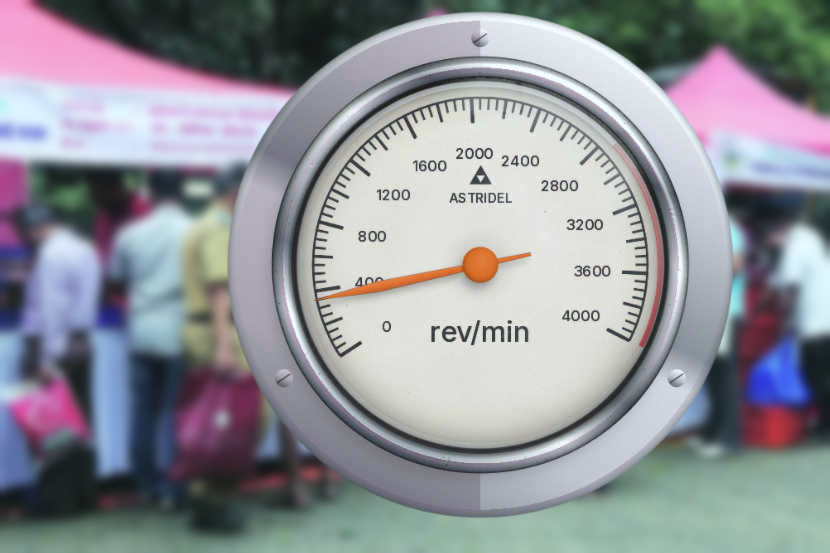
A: 350 rpm
